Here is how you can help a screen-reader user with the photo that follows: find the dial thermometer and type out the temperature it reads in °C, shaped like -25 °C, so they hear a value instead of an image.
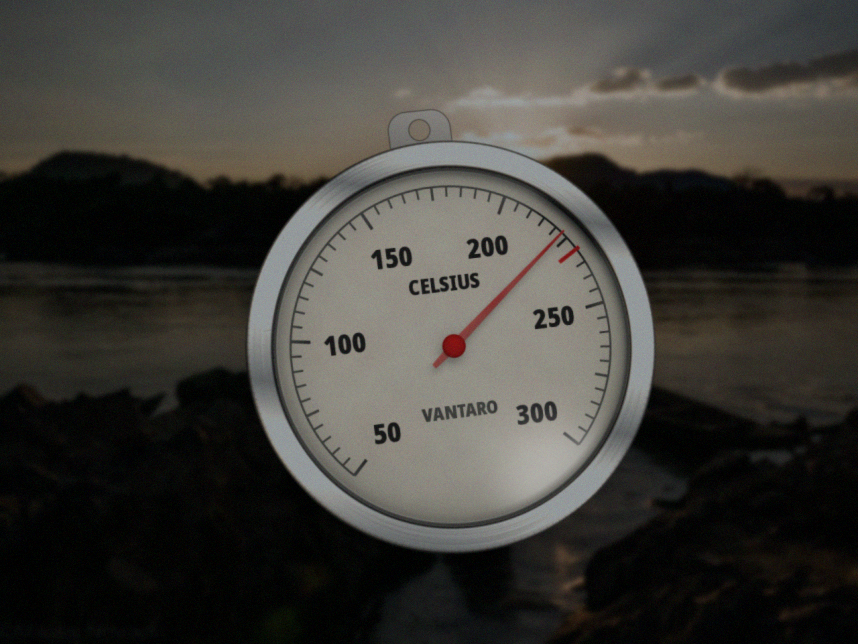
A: 222.5 °C
